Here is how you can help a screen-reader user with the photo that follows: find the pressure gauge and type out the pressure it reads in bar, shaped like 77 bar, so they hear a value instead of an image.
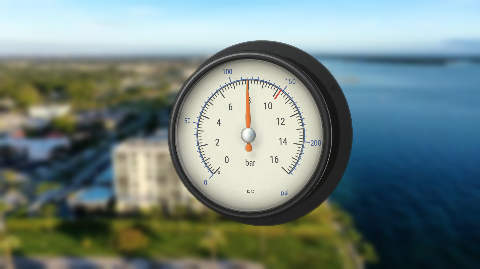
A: 8 bar
